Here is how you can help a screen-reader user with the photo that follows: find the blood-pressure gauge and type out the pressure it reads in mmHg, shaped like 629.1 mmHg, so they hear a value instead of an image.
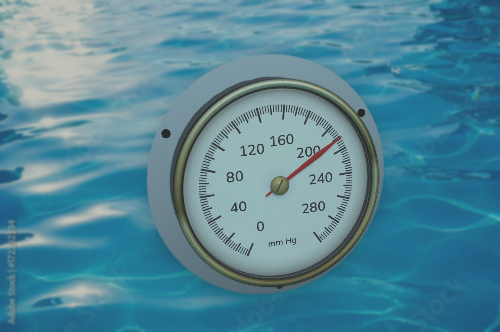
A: 210 mmHg
